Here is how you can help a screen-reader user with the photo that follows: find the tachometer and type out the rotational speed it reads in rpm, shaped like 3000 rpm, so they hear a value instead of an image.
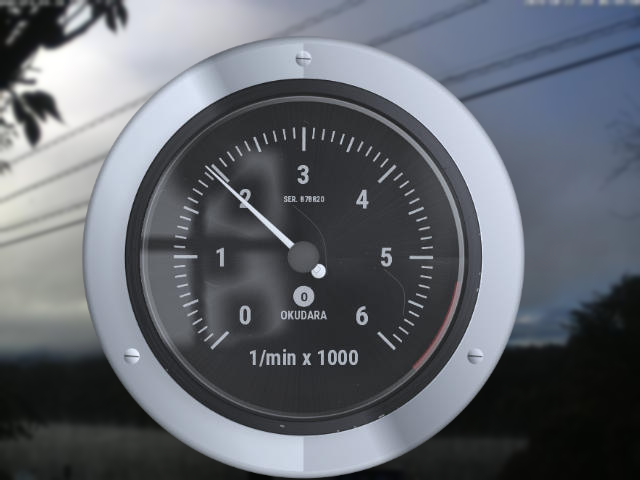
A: 1950 rpm
